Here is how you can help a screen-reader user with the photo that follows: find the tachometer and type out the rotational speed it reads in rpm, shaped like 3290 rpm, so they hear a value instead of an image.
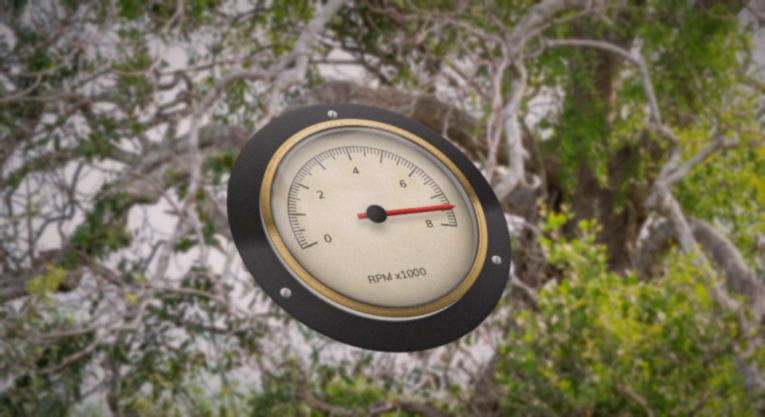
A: 7500 rpm
